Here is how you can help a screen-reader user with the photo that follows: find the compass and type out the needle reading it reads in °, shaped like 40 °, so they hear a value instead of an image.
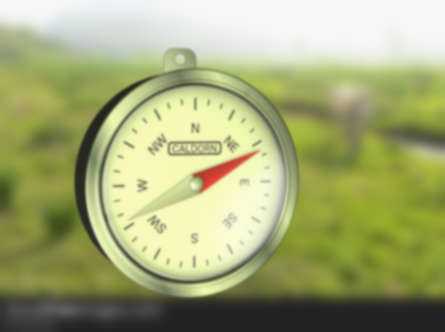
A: 65 °
